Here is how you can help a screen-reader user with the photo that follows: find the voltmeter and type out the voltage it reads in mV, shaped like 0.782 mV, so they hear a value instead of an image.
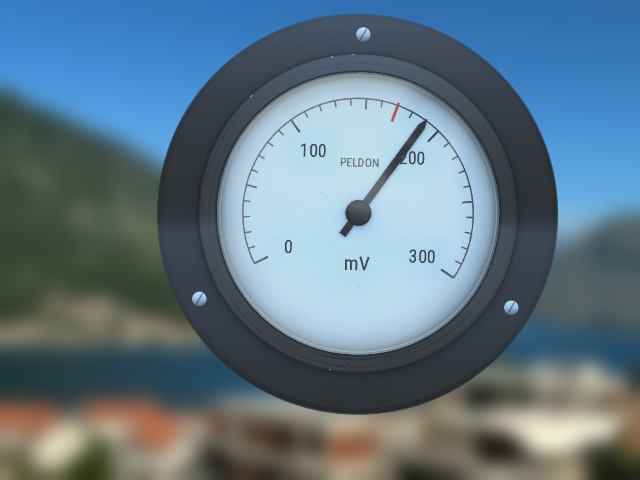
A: 190 mV
